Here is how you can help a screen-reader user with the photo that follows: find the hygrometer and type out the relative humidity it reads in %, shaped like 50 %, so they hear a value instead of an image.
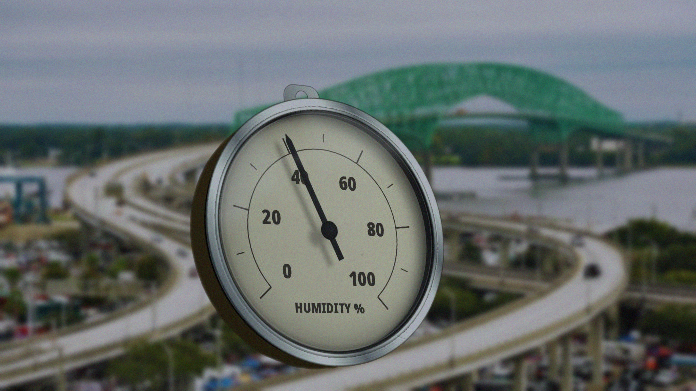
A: 40 %
